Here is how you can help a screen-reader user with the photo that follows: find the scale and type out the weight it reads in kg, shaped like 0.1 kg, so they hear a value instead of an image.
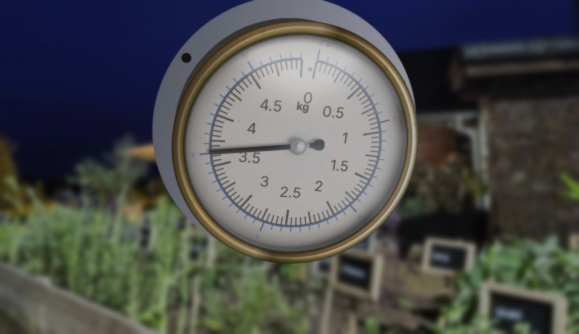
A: 3.65 kg
